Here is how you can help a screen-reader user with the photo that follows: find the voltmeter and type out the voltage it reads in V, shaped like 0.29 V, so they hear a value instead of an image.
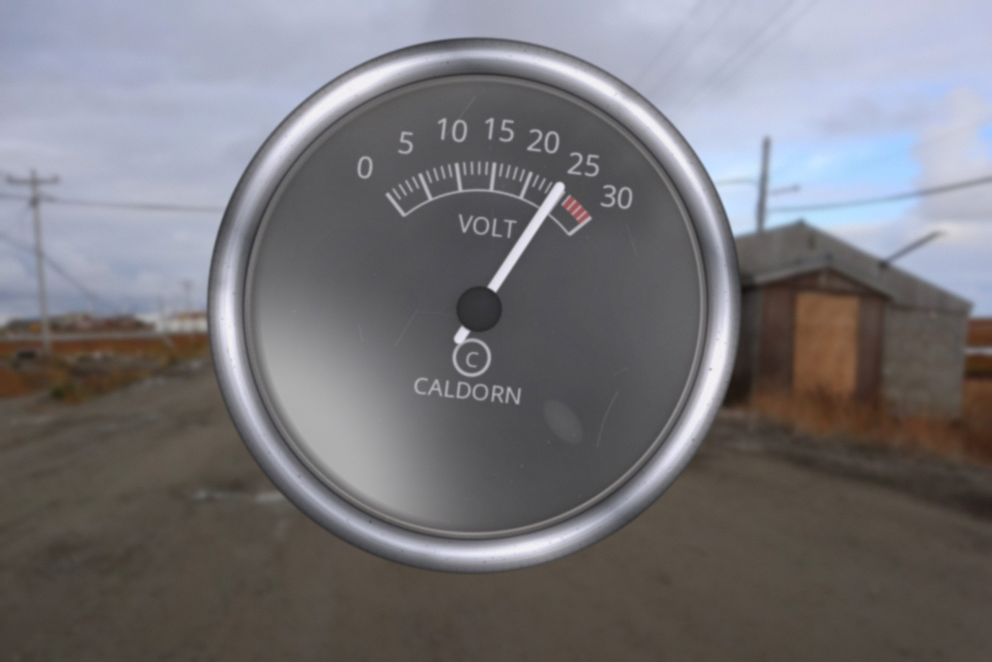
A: 24 V
